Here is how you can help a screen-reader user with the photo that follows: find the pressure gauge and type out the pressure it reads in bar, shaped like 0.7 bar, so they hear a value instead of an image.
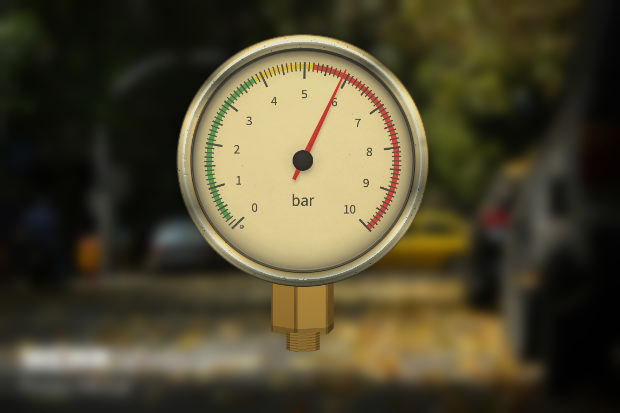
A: 5.9 bar
